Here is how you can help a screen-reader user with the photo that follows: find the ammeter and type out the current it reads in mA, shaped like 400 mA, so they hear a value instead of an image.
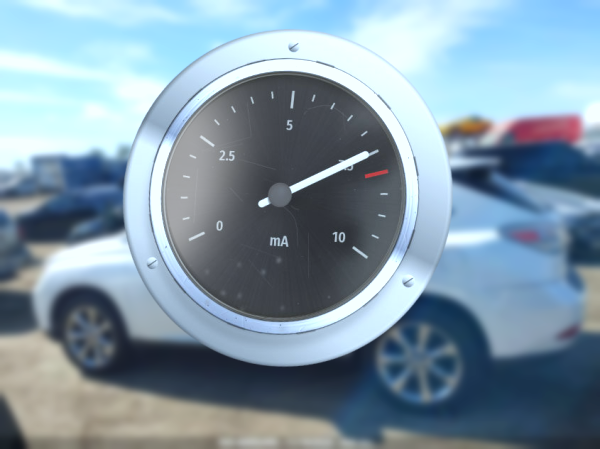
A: 7.5 mA
